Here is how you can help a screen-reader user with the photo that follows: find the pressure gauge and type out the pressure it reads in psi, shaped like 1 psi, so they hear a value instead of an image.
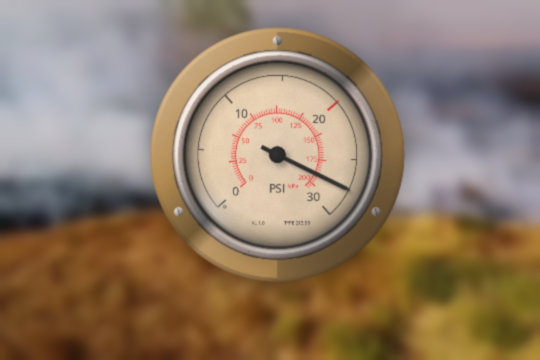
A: 27.5 psi
